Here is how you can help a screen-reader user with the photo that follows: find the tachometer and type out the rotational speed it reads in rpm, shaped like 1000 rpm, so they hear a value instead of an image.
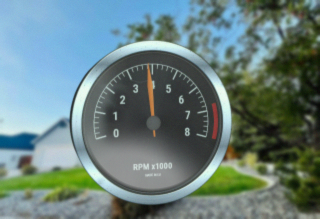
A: 3800 rpm
